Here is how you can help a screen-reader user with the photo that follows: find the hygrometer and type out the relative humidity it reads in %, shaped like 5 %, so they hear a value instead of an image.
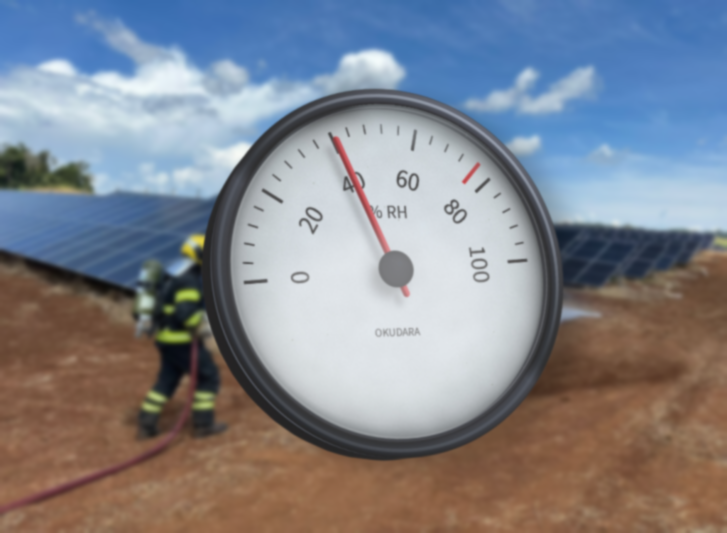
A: 40 %
